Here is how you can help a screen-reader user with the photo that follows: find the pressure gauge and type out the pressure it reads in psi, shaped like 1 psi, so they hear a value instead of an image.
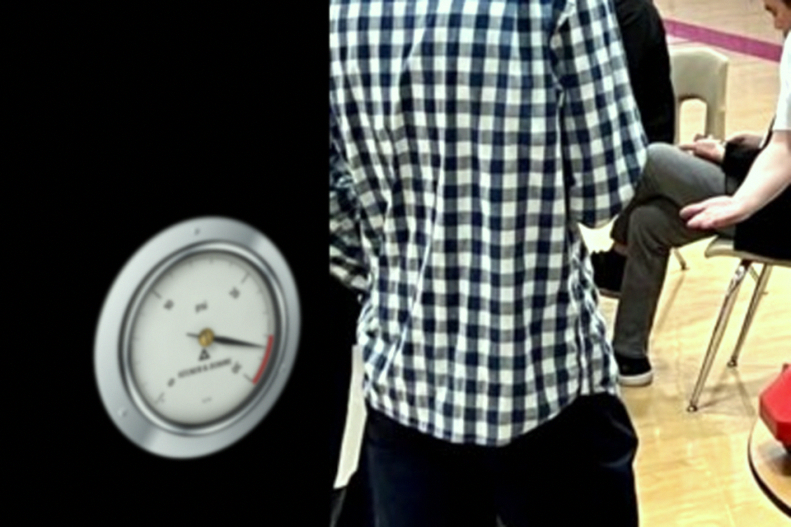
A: 27 psi
